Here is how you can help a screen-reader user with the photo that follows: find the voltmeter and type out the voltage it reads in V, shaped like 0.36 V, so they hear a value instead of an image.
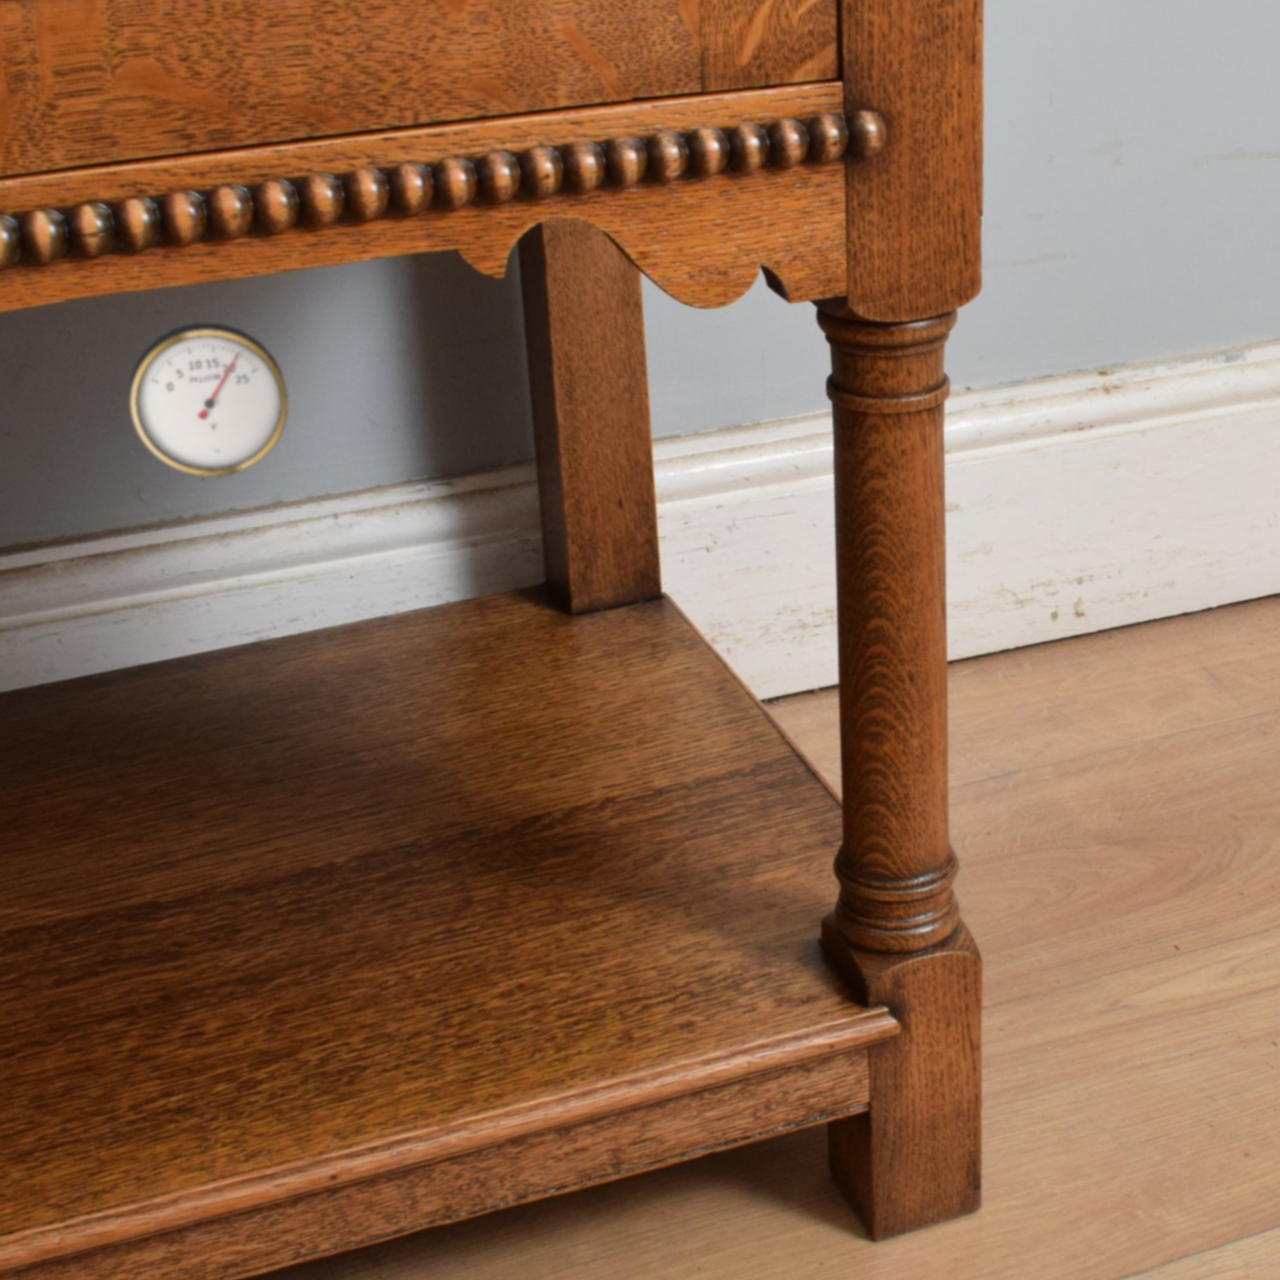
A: 20 V
